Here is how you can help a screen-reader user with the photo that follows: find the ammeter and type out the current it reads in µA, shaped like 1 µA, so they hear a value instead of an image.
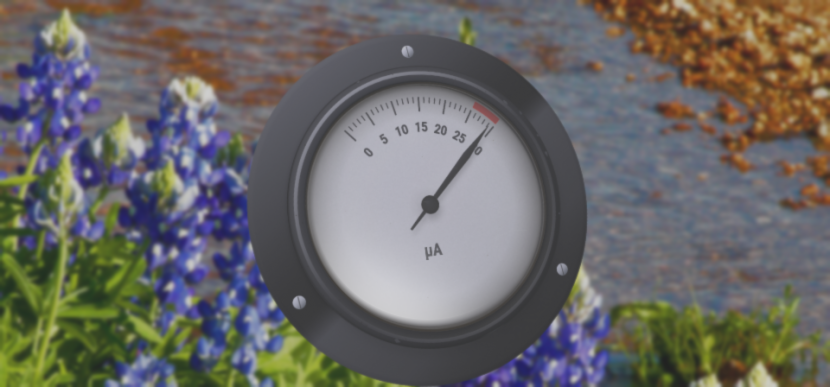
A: 29 µA
